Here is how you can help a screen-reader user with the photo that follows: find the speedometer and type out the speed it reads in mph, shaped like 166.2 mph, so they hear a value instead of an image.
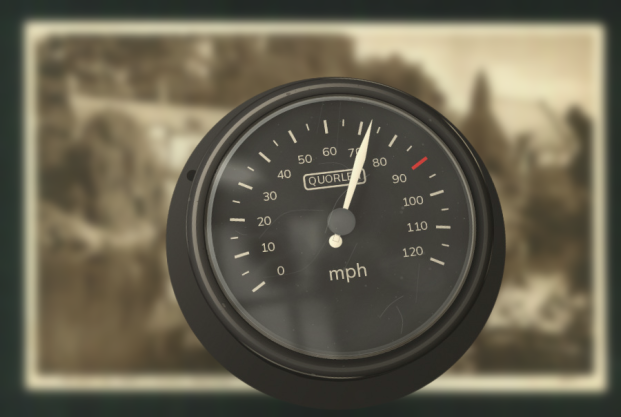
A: 72.5 mph
